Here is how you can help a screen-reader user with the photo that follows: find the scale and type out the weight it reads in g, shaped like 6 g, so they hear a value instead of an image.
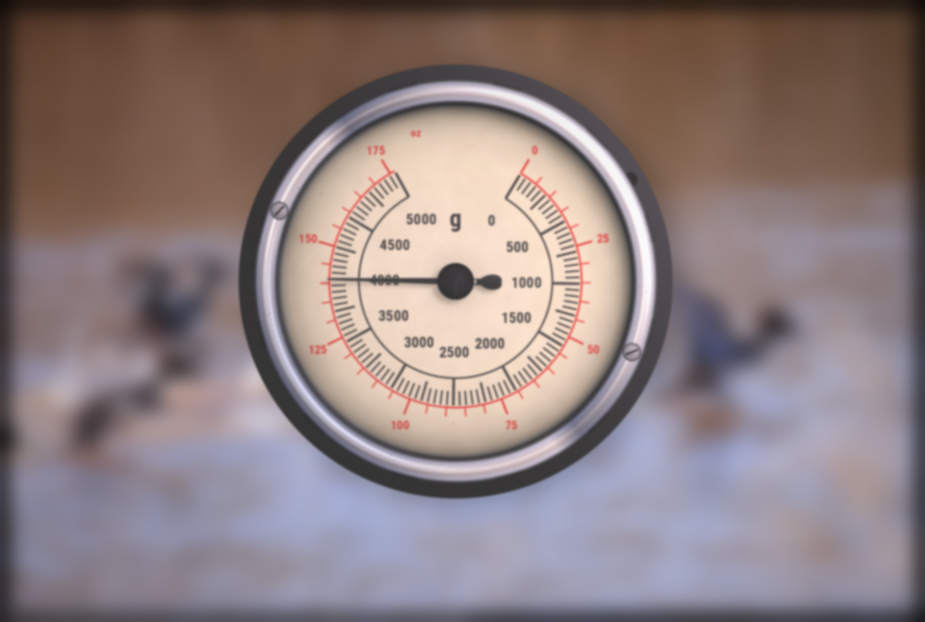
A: 4000 g
